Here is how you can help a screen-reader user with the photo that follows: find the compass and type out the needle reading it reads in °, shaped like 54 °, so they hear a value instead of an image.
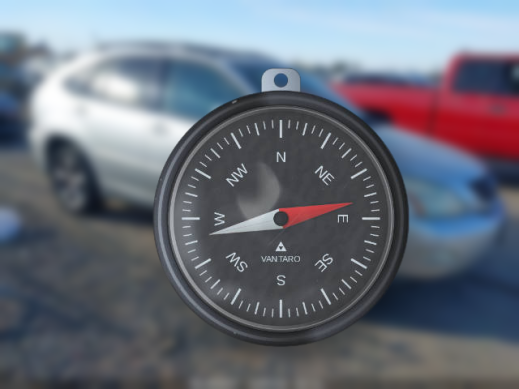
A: 77.5 °
